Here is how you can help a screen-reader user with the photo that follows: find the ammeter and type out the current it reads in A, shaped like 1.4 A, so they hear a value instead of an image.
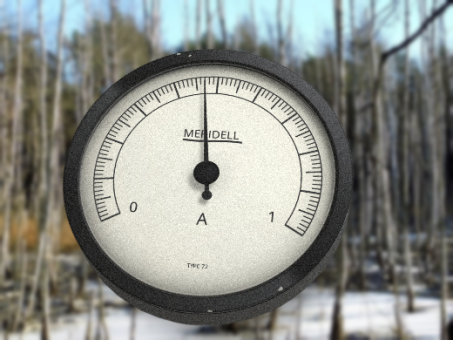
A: 0.47 A
